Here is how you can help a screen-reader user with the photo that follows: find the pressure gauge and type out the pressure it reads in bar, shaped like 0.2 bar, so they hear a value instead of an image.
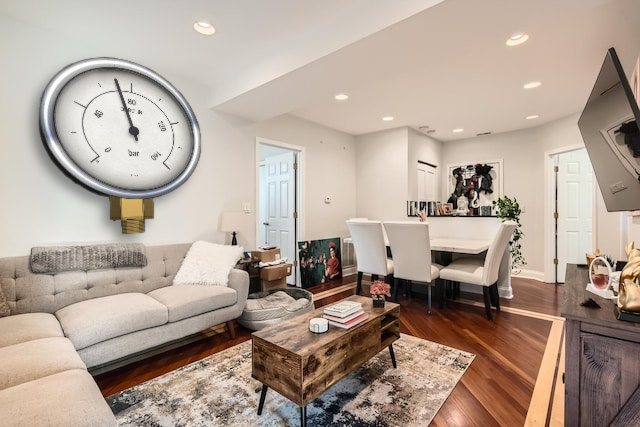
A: 70 bar
